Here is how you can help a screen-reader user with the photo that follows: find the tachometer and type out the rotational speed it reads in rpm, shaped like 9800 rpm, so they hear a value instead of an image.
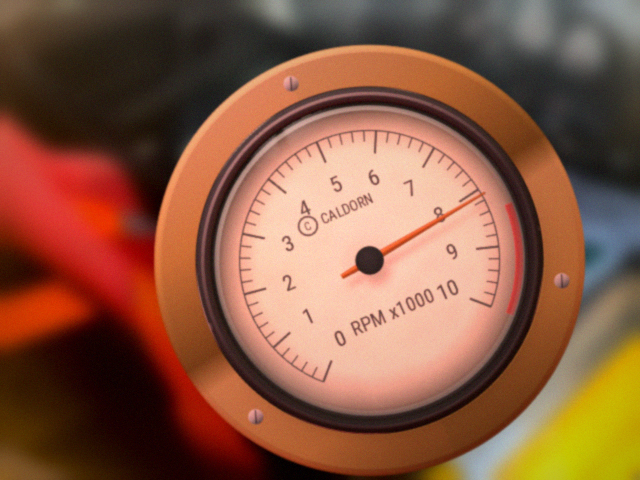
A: 8100 rpm
